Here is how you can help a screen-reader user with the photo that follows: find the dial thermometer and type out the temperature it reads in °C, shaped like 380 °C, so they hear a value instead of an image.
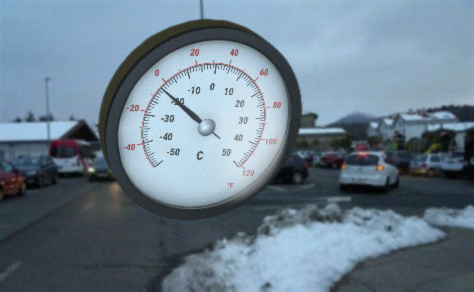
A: -20 °C
